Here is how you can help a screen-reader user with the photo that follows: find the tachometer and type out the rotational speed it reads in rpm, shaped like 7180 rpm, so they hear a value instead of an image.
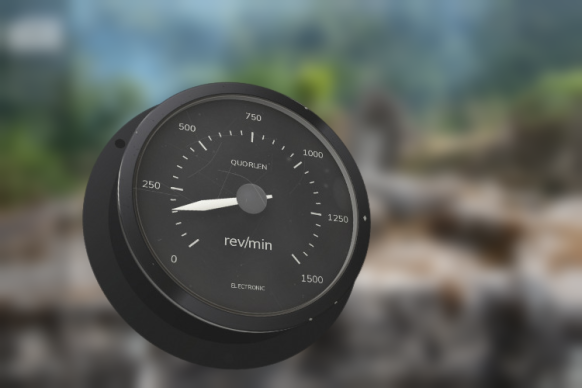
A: 150 rpm
